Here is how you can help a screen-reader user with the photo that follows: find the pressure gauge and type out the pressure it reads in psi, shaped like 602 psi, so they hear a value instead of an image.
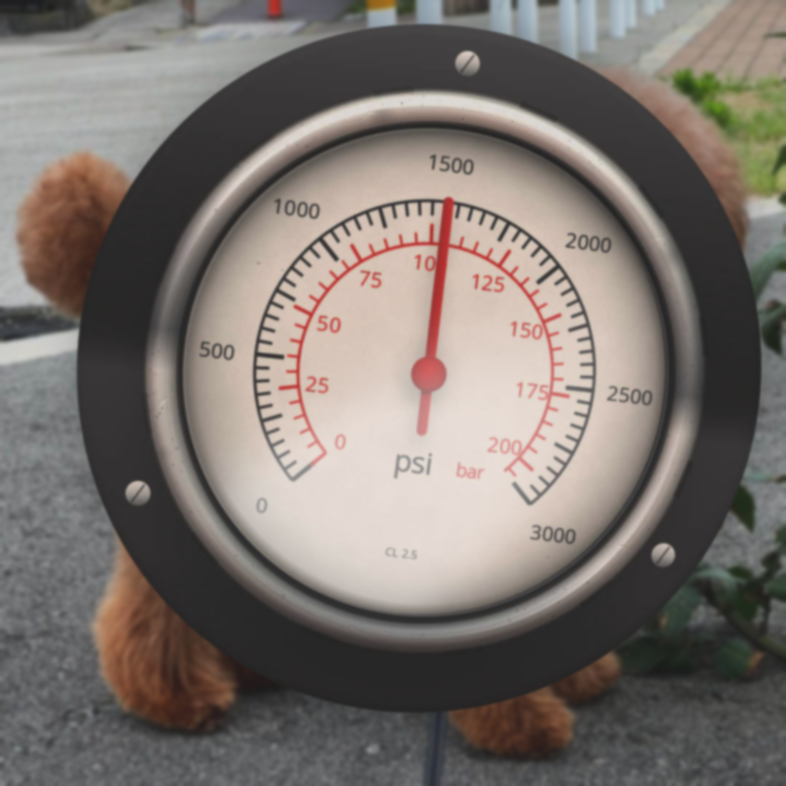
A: 1500 psi
